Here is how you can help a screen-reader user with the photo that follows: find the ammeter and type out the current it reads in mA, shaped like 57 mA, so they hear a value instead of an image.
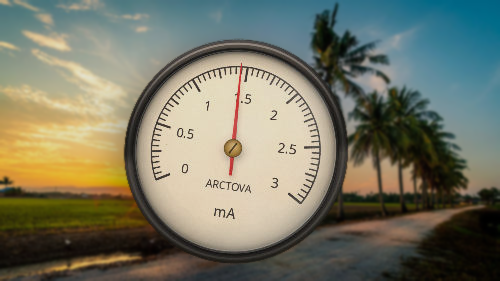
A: 1.45 mA
